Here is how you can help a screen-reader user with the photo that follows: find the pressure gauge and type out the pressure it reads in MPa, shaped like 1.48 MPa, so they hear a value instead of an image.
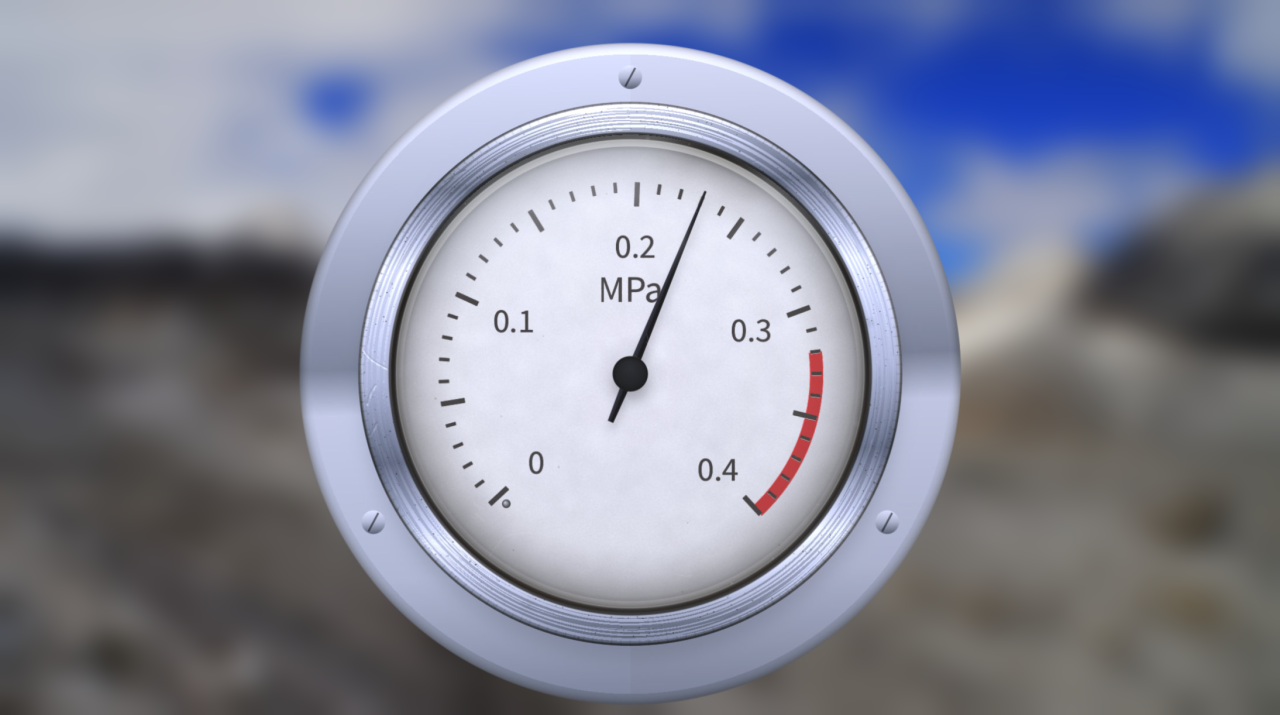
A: 0.23 MPa
